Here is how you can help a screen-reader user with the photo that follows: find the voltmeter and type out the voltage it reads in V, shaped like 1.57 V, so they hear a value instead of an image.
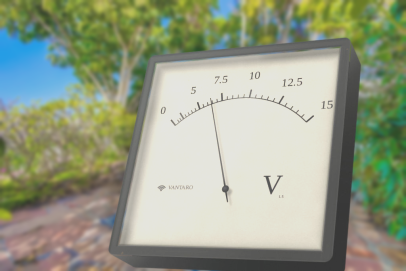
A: 6.5 V
